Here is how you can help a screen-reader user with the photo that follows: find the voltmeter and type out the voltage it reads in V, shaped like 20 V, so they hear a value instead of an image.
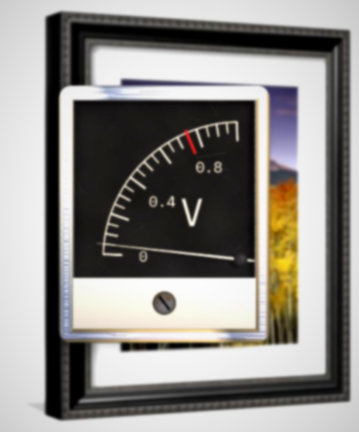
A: 0.05 V
